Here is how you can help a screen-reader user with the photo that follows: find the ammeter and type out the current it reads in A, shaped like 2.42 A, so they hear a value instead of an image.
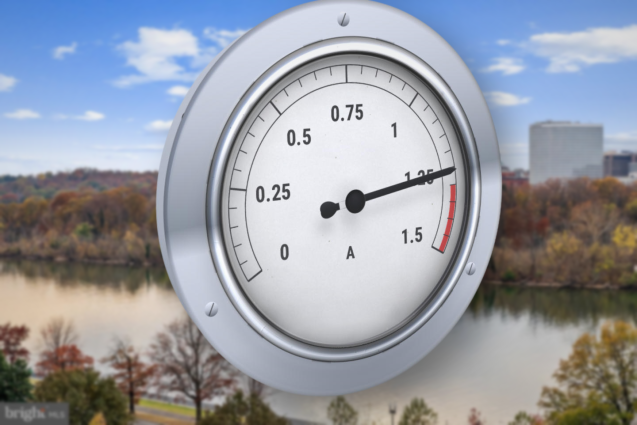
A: 1.25 A
